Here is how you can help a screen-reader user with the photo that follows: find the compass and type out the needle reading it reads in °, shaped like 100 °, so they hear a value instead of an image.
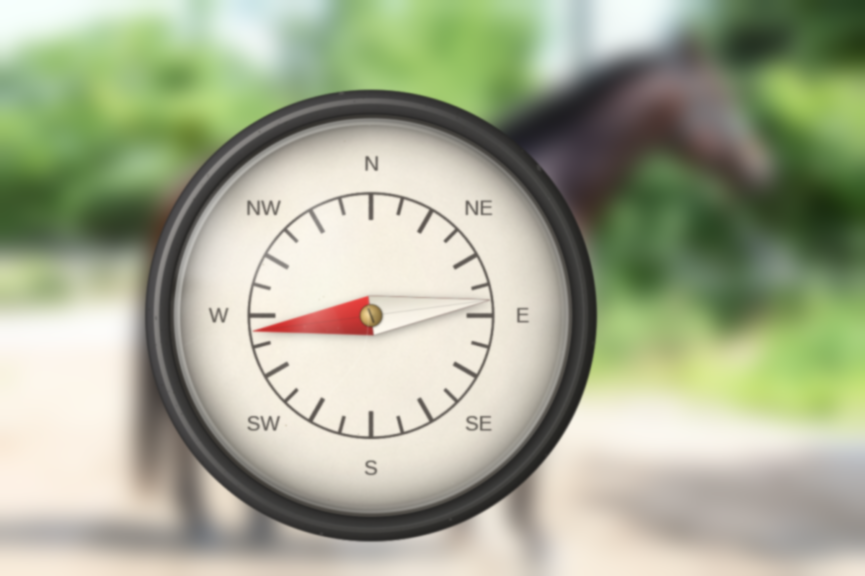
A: 262.5 °
